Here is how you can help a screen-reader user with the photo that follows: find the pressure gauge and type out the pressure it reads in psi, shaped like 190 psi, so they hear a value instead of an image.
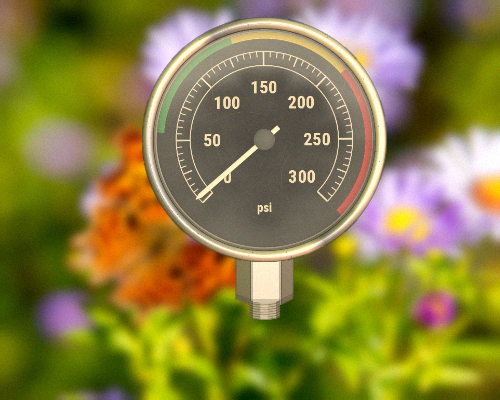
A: 5 psi
